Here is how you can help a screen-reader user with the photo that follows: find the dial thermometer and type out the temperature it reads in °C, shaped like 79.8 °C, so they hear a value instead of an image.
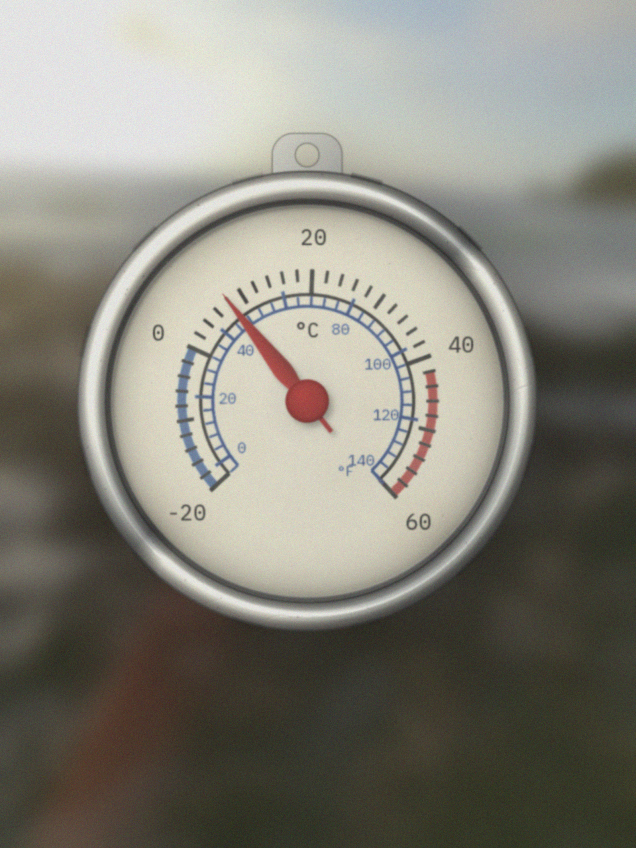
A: 8 °C
